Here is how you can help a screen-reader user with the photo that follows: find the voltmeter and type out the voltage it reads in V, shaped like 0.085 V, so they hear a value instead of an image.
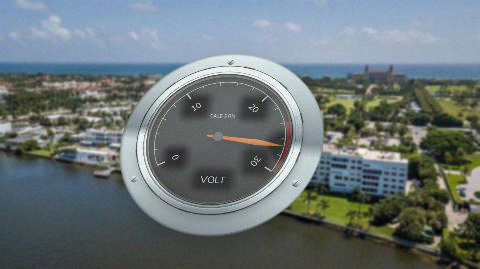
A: 27 V
